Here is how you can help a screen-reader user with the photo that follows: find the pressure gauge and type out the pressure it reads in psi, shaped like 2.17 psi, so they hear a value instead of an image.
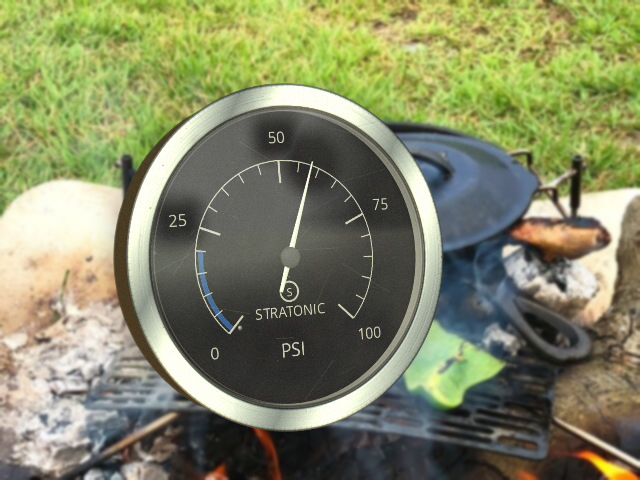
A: 57.5 psi
